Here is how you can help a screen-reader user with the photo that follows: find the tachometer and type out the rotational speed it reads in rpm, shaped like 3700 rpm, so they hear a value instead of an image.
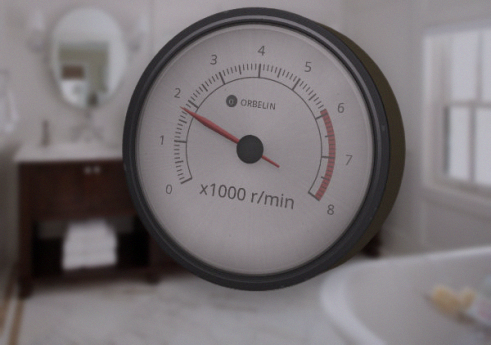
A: 1800 rpm
